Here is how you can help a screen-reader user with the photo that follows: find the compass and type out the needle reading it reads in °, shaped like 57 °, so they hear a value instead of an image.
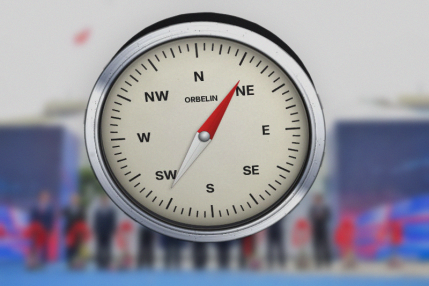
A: 35 °
